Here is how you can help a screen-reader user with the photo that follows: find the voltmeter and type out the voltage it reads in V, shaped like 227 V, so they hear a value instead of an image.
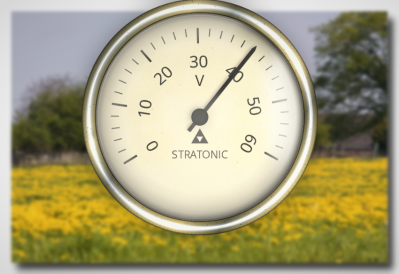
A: 40 V
